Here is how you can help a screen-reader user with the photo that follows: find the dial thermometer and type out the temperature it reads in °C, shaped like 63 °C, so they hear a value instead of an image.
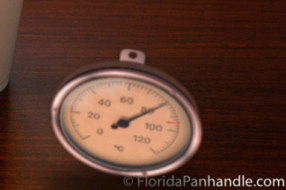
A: 80 °C
